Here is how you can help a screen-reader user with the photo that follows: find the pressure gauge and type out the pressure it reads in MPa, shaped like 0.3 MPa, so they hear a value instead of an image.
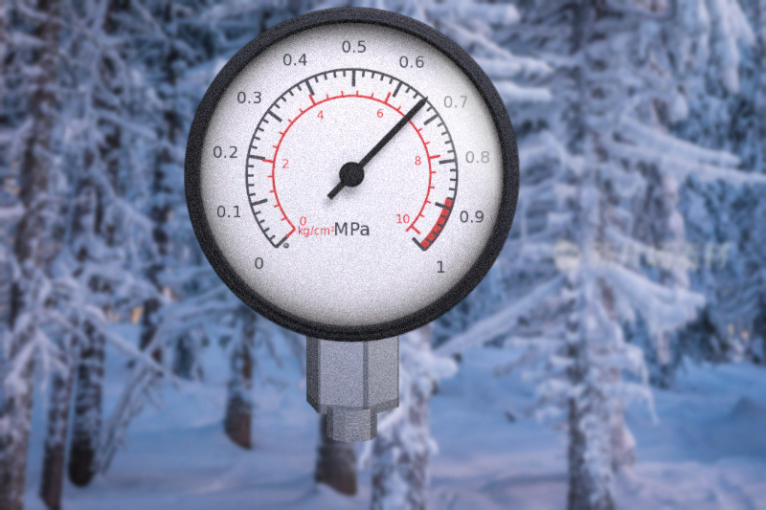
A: 0.66 MPa
